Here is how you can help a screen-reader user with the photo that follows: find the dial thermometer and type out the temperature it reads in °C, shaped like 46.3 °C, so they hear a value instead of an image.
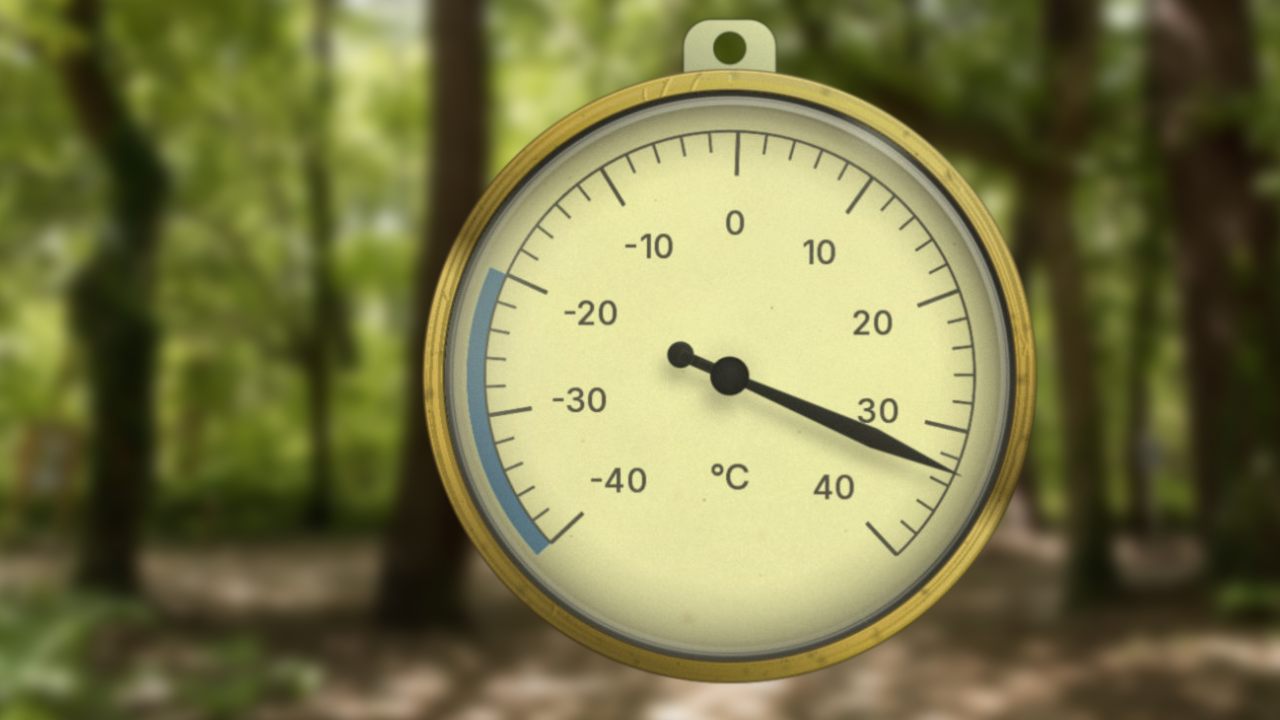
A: 33 °C
